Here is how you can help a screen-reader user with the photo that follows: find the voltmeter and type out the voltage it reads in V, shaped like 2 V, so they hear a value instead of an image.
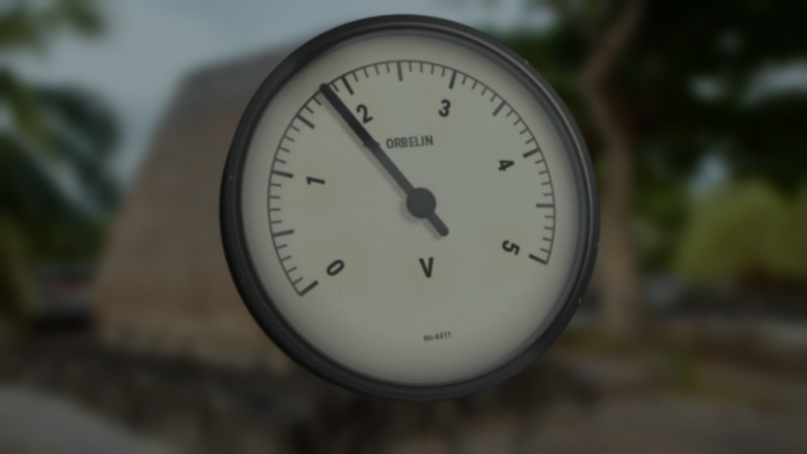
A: 1.8 V
